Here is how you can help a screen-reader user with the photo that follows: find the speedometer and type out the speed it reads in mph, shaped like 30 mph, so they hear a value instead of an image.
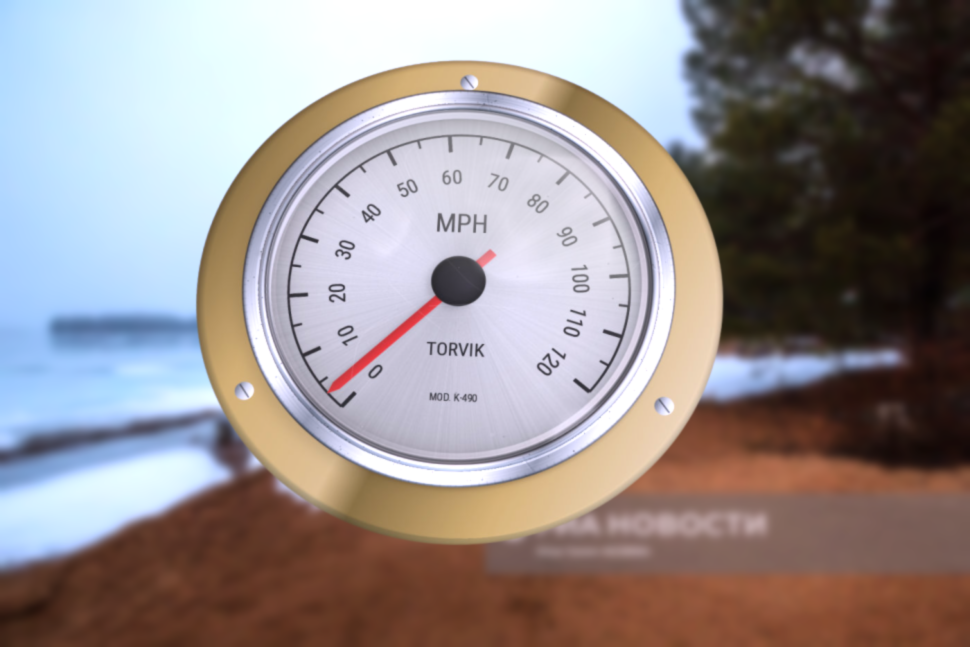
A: 2.5 mph
